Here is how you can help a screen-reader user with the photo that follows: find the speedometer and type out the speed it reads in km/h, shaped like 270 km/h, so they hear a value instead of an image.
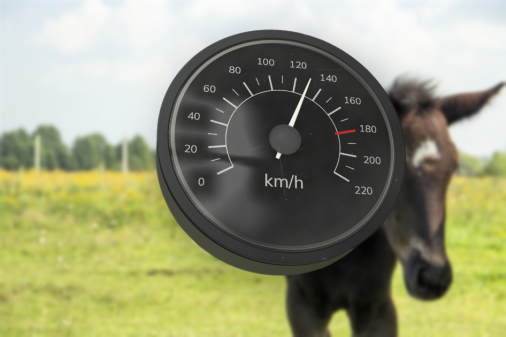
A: 130 km/h
